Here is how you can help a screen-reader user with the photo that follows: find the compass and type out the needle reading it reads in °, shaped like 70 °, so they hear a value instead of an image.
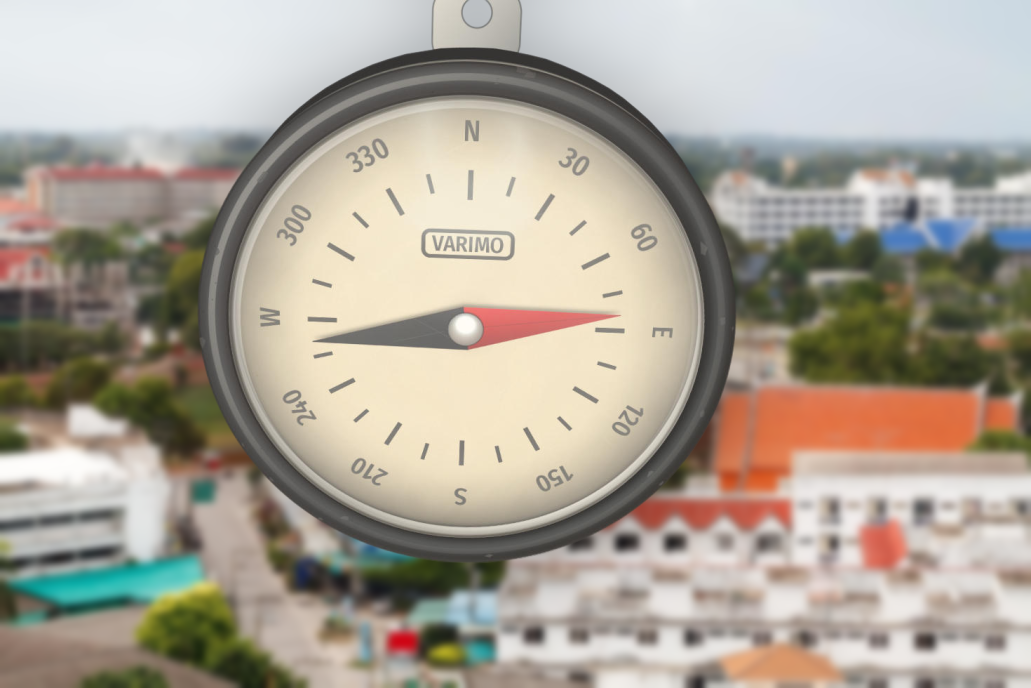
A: 82.5 °
